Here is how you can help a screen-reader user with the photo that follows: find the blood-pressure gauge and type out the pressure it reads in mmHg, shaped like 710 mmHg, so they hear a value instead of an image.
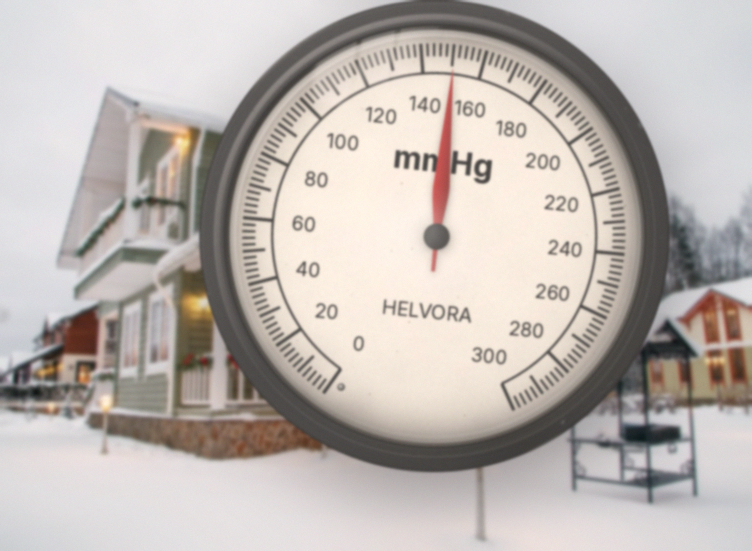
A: 150 mmHg
